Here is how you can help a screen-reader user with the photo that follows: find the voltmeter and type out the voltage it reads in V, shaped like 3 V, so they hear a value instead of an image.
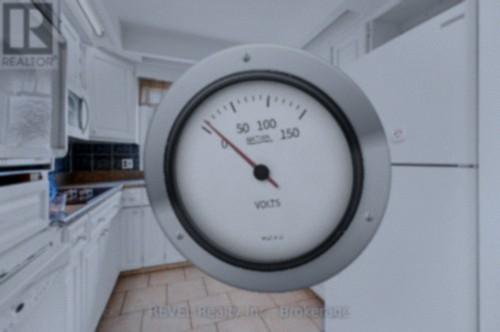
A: 10 V
